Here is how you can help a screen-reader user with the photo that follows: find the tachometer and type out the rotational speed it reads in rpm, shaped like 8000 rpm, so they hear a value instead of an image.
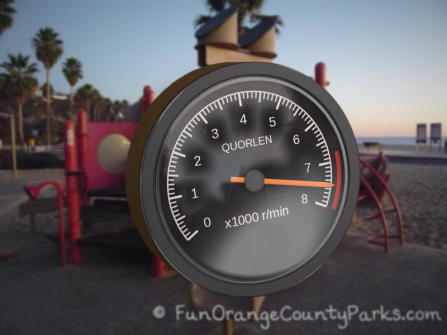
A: 7500 rpm
